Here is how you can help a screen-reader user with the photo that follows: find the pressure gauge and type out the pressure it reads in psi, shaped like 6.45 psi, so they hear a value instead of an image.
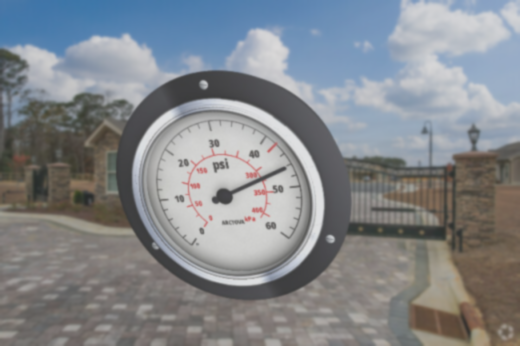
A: 46 psi
